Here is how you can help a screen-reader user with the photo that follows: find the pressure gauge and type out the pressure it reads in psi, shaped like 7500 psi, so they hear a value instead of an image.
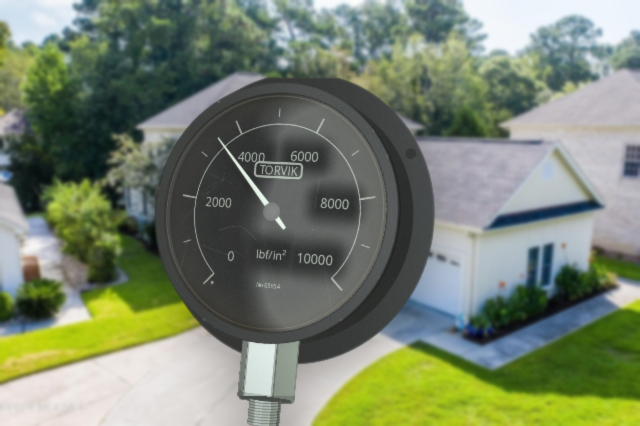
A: 3500 psi
